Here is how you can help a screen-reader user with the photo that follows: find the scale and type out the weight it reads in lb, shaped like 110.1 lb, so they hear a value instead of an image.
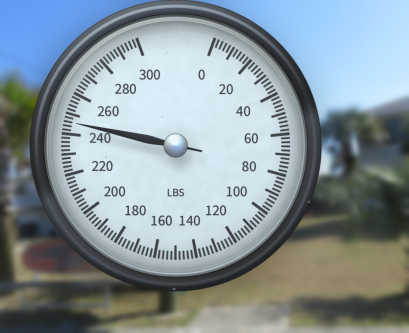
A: 246 lb
